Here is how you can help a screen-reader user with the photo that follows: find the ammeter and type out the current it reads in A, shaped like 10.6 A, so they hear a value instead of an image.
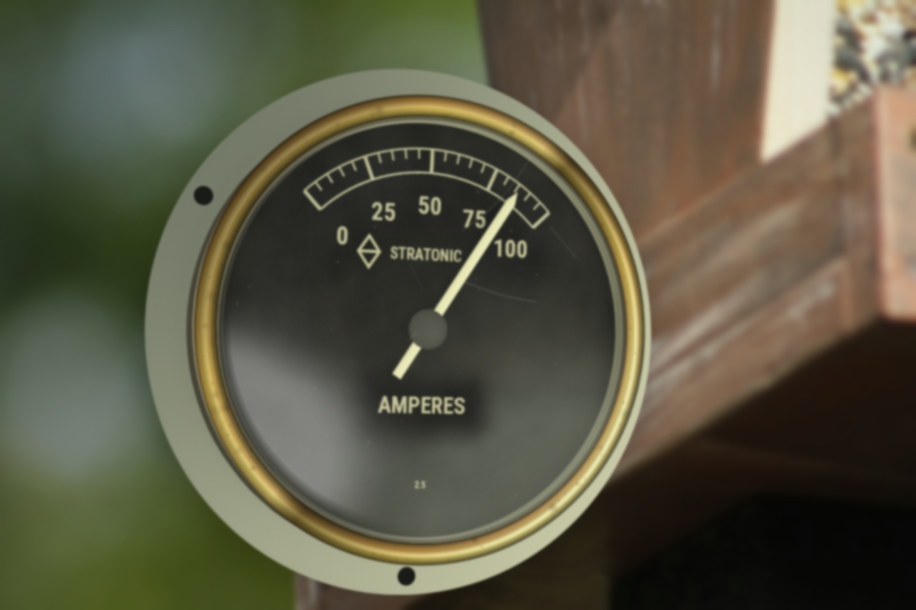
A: 85 A
